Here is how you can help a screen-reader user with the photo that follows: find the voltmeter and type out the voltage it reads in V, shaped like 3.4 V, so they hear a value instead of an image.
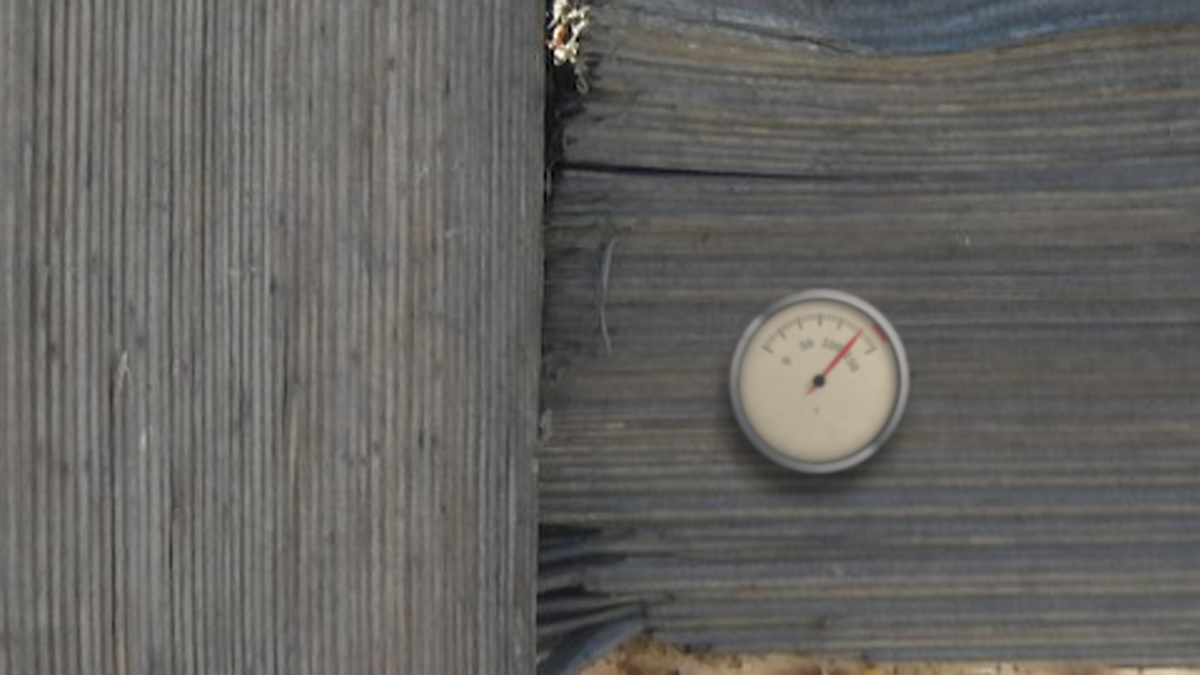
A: 125 V
